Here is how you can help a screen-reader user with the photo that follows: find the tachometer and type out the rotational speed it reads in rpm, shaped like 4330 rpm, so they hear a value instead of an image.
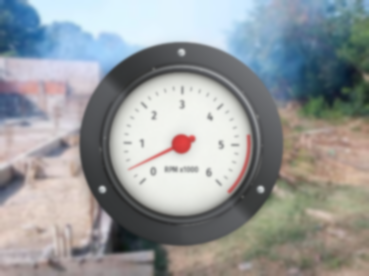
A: 400 rpm
